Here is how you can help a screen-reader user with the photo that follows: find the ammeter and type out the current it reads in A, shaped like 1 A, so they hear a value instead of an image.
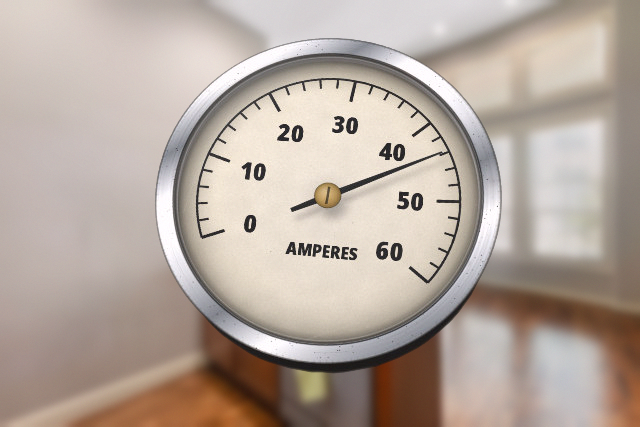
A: 44 A
